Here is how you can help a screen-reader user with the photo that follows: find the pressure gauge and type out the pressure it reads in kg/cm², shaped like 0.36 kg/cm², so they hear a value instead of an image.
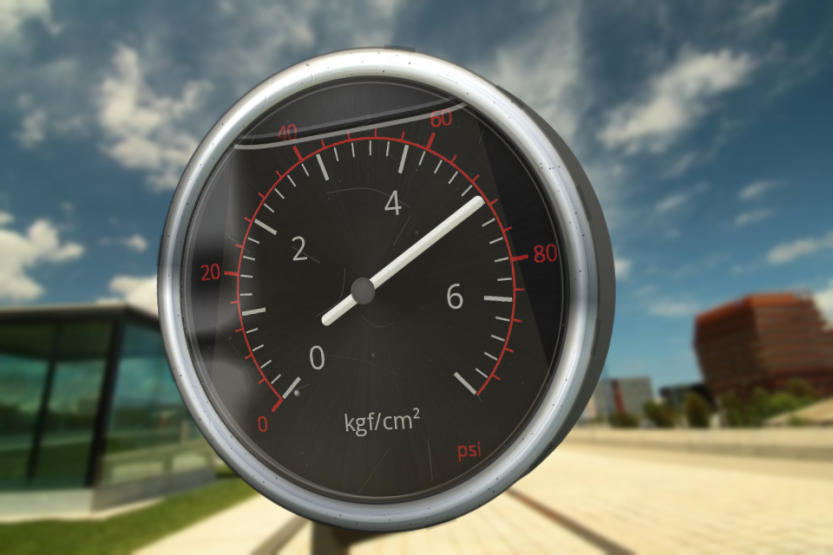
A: 5 kg/cm²
